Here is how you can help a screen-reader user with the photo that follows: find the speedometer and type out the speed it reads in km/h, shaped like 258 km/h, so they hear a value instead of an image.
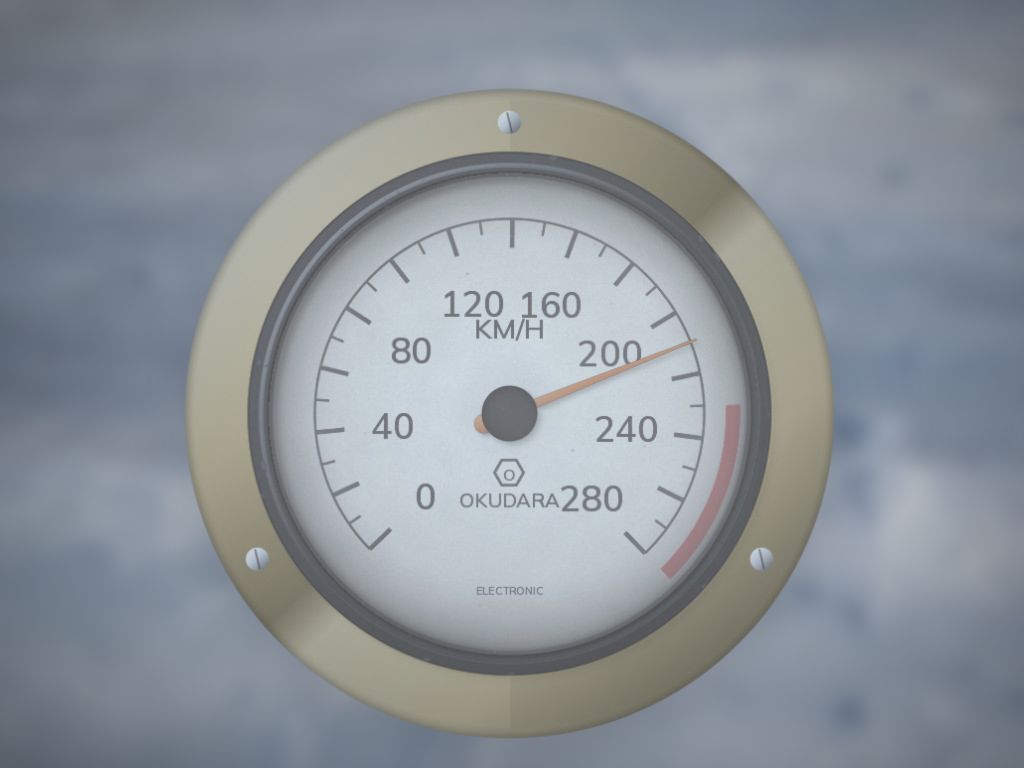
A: 210 km/h
